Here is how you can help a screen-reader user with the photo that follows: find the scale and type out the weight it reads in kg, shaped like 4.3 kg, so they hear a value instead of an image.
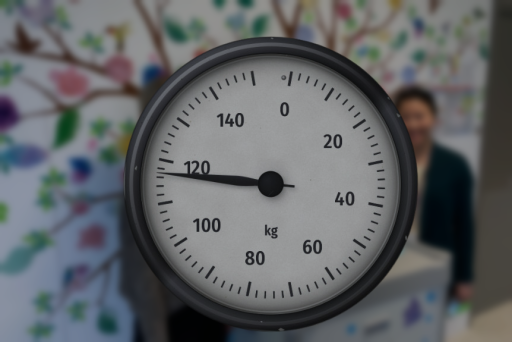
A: 117 kg
